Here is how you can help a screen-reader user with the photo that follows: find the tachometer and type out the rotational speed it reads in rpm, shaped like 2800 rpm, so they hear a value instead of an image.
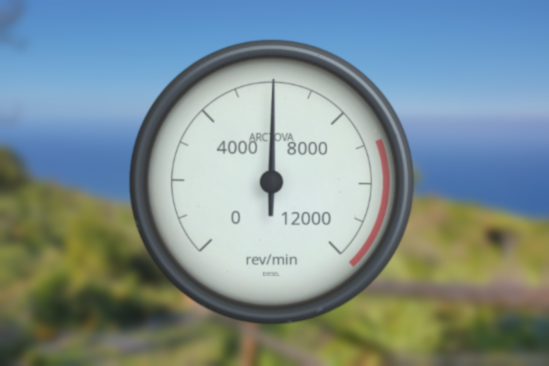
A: 6000 rpm
